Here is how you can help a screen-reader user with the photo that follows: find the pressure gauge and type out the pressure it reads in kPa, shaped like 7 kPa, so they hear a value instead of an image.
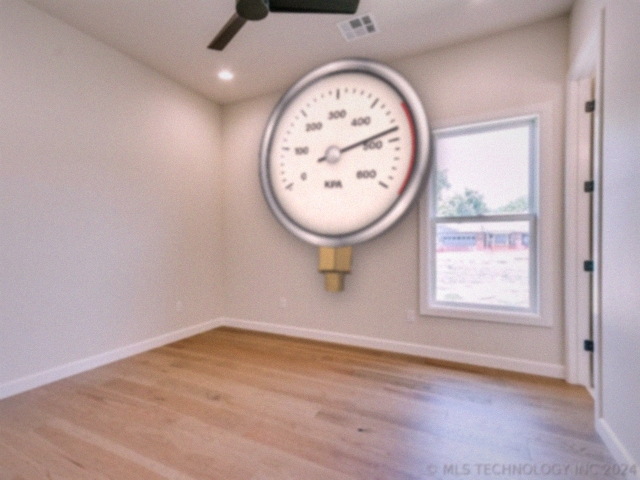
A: 480 kPa
